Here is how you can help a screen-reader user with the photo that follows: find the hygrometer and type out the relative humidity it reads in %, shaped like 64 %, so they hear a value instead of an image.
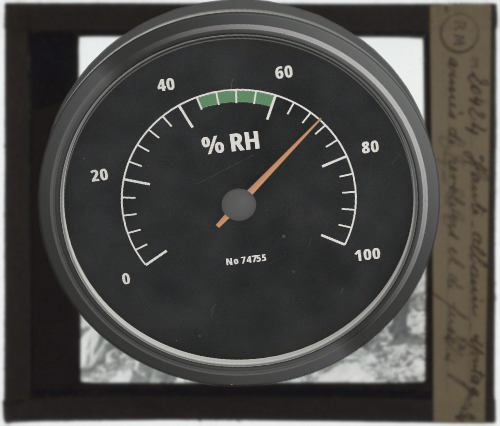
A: 70 %
